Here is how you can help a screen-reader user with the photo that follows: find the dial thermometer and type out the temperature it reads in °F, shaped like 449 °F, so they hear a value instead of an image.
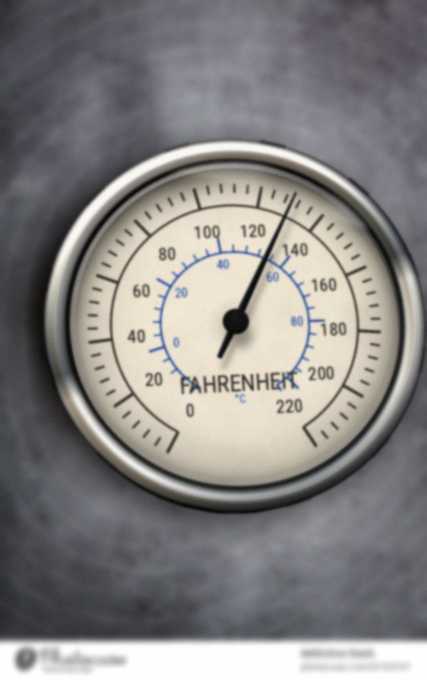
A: 130 °F
